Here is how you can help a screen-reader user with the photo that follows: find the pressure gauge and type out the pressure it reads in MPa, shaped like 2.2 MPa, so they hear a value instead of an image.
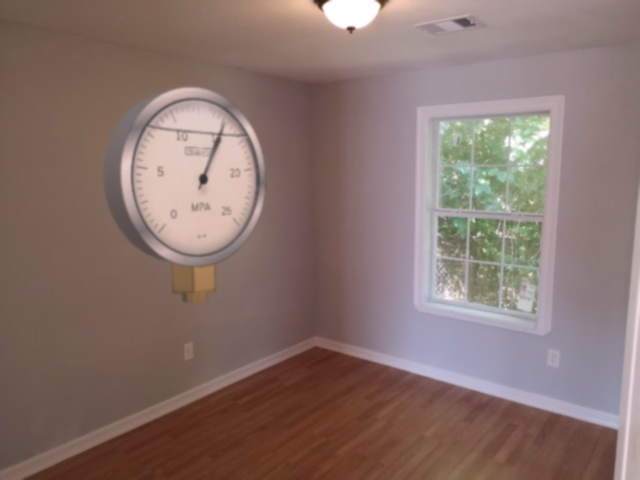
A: 15 MPa
